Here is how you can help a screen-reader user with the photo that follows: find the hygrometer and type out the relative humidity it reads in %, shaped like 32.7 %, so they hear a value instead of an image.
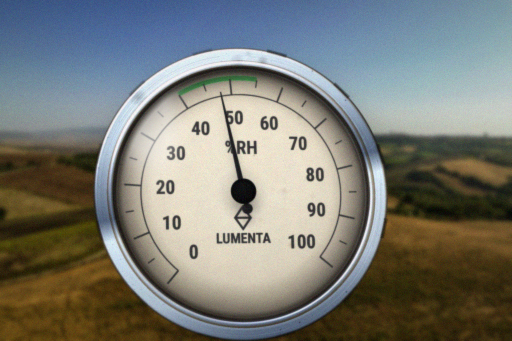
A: 47.5 %
